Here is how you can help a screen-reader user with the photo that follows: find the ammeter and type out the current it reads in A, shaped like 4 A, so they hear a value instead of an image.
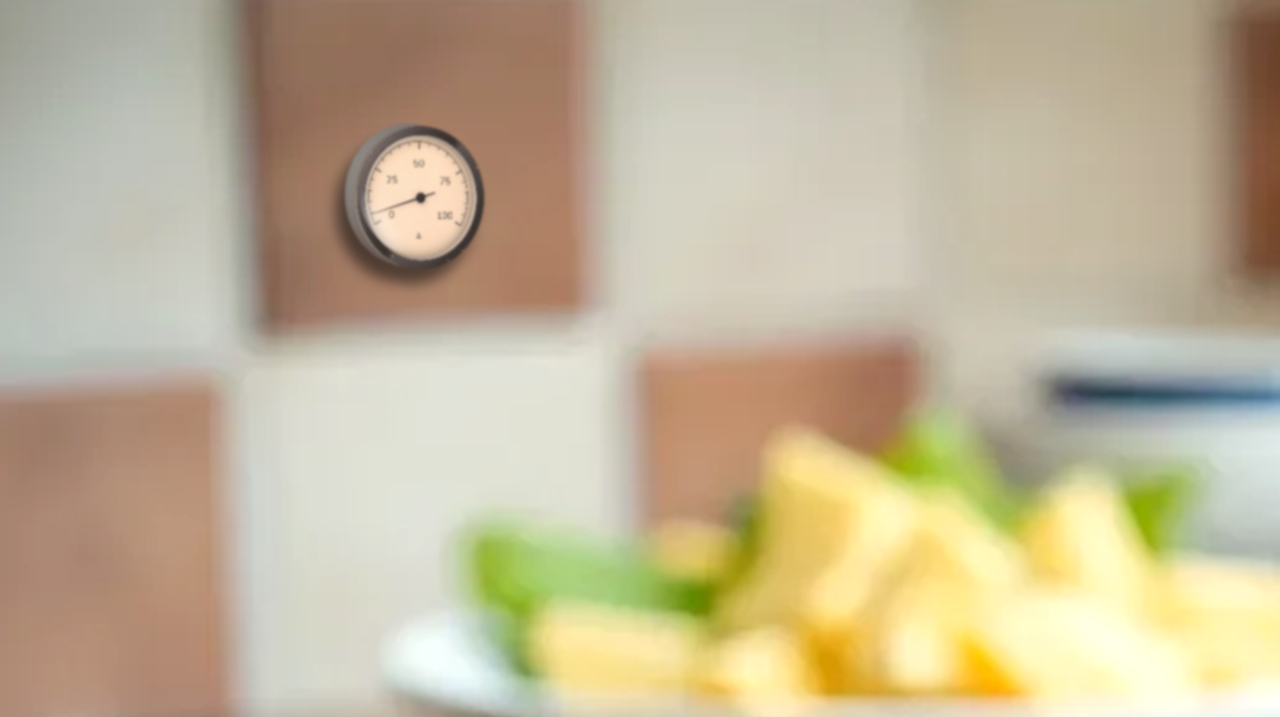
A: 5 A
